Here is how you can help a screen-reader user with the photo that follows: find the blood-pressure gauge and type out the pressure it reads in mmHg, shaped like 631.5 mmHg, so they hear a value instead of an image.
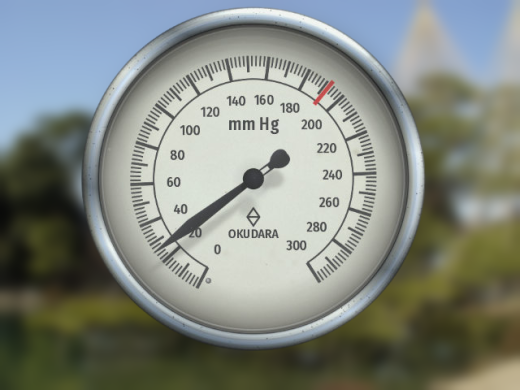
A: 26 mmHg
